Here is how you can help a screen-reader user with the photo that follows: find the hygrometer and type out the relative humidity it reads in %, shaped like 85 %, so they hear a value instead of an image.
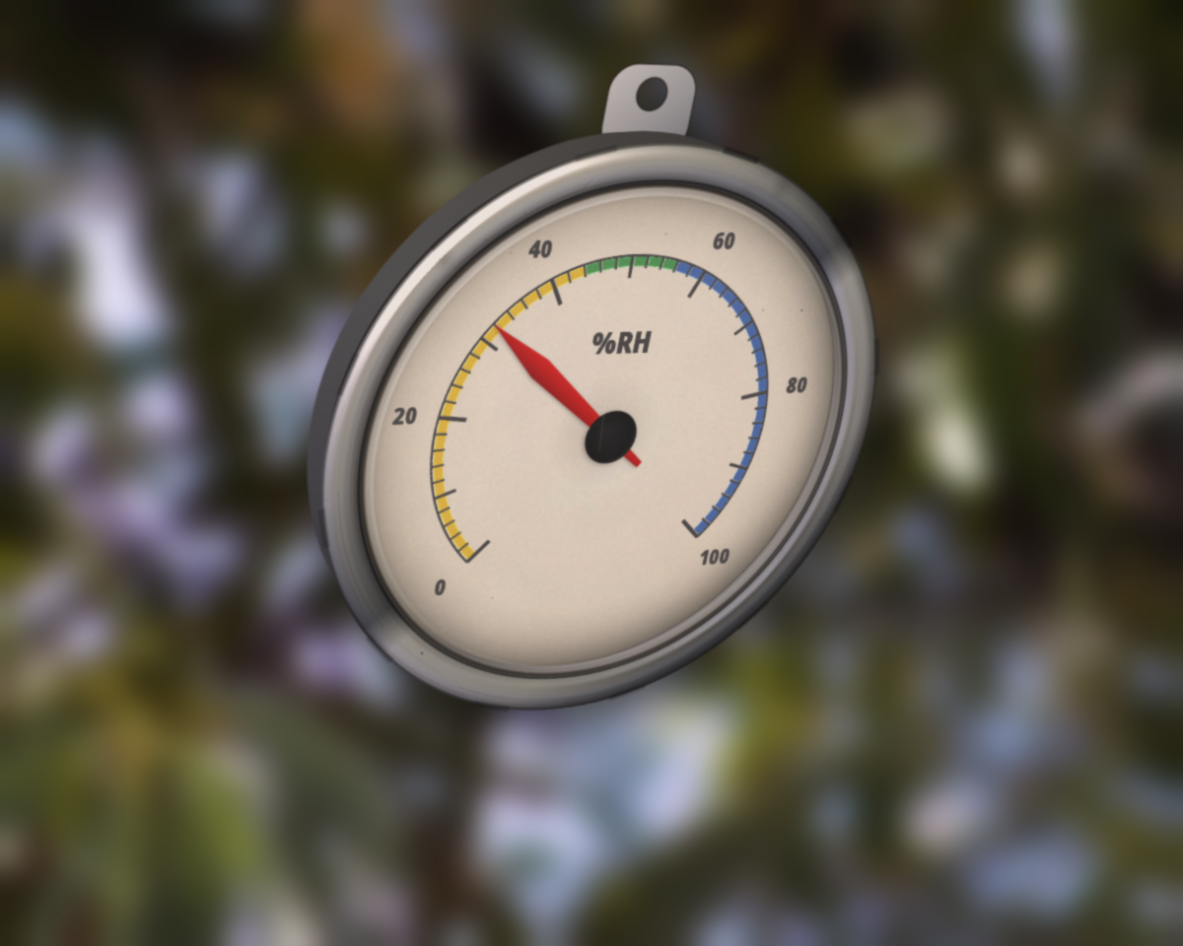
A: 32 %
